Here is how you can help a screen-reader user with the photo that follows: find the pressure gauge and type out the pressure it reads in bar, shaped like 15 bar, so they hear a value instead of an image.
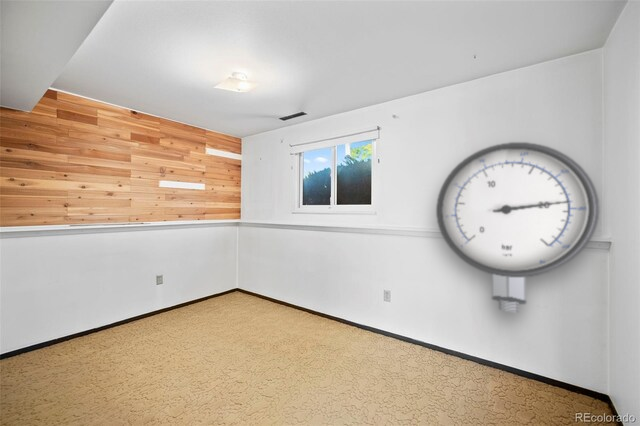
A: 20 bar
